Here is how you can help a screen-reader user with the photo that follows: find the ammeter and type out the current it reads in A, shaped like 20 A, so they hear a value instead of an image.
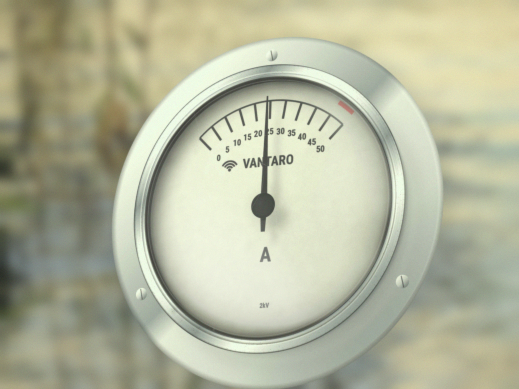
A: 25 A
